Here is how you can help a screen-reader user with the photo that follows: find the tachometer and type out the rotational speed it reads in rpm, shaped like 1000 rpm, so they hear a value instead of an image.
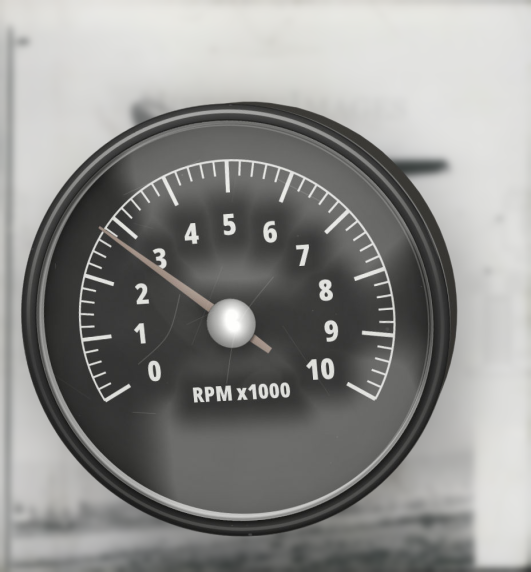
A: 2800 rpm
